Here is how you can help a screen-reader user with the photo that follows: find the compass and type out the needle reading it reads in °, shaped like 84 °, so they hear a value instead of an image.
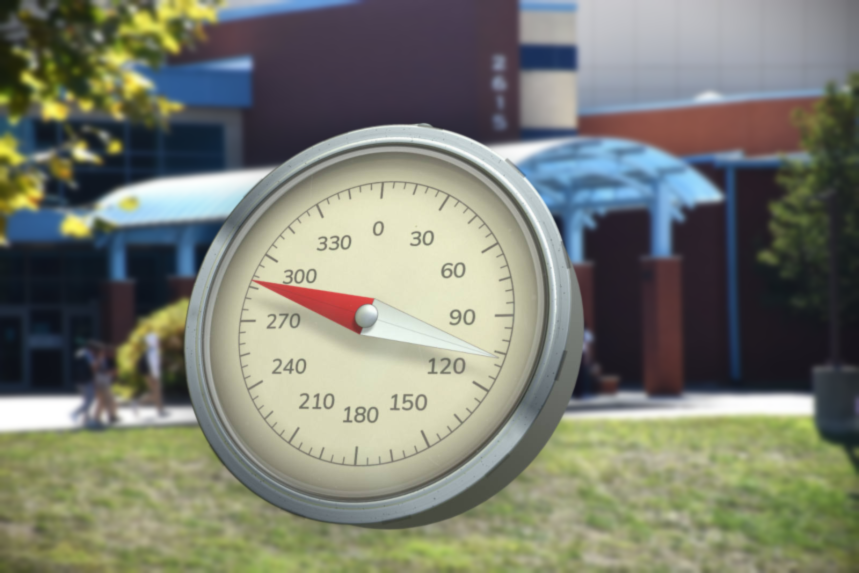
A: 287.5 °
